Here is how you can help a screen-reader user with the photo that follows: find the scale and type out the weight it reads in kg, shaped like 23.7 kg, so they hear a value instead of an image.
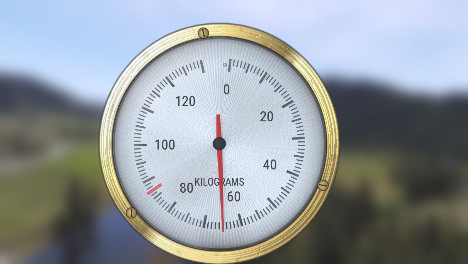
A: 65 kg
